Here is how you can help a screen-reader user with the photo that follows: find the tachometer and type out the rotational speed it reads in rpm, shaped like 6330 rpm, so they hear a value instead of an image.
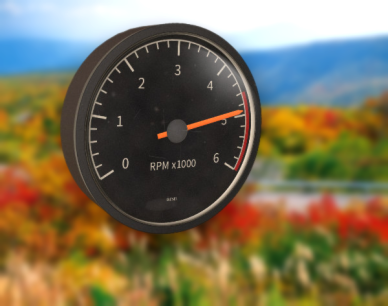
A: 4900 rpm
